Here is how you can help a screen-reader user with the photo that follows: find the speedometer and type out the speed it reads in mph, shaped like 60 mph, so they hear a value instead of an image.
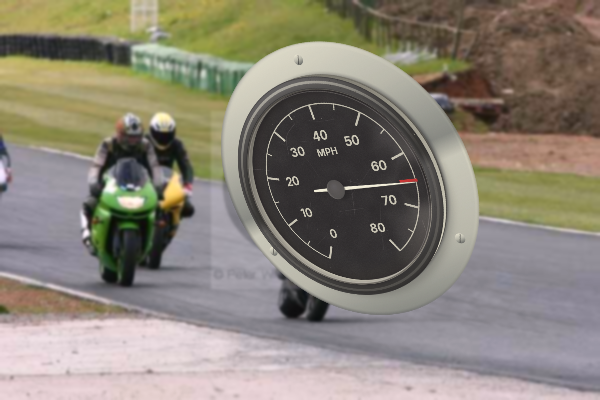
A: 65 mph
